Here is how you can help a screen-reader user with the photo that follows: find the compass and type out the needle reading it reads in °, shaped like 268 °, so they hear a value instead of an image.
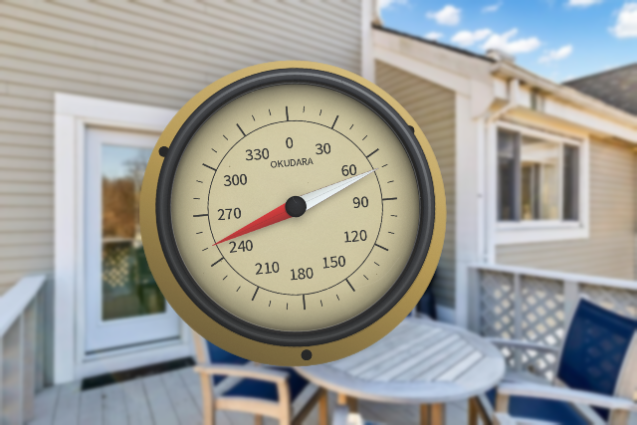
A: 250 °
